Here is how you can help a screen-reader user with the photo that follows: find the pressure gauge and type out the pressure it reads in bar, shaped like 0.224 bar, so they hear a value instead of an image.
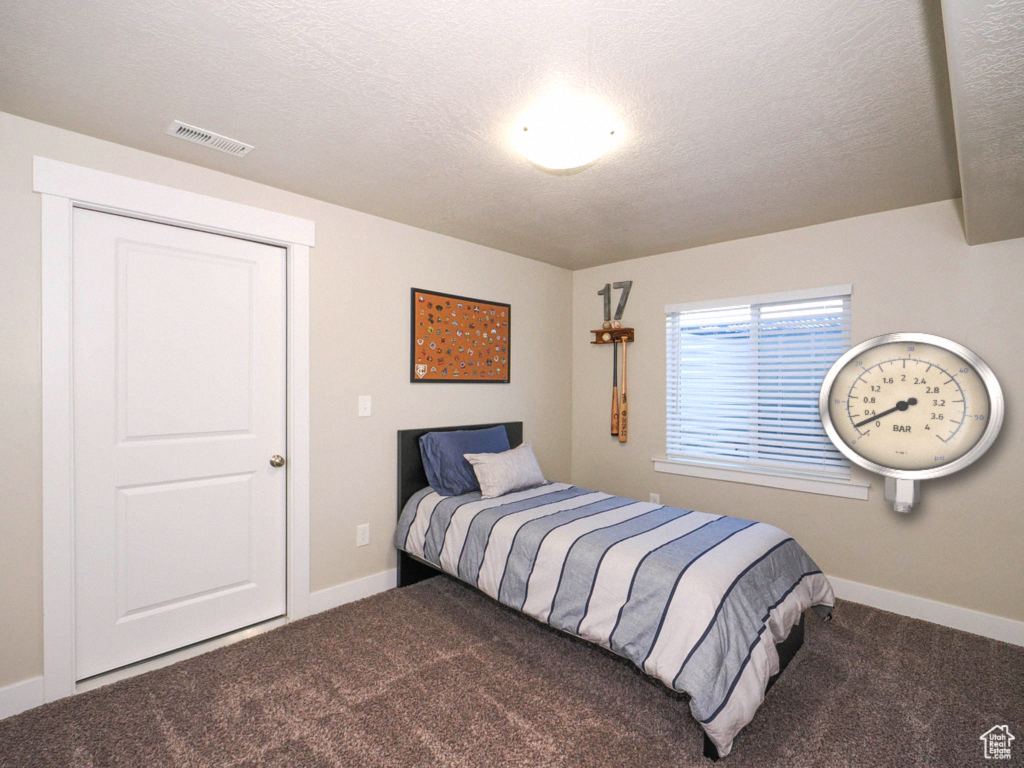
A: 0.2 bar
